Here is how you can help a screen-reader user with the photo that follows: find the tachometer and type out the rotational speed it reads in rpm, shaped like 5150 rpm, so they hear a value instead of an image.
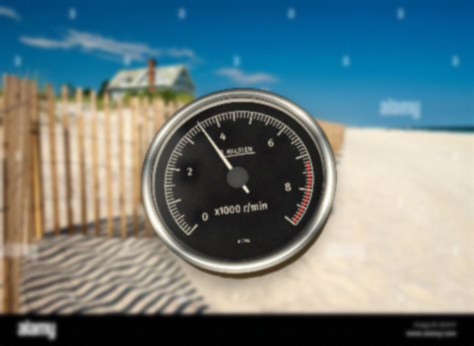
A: 3500 rpm
